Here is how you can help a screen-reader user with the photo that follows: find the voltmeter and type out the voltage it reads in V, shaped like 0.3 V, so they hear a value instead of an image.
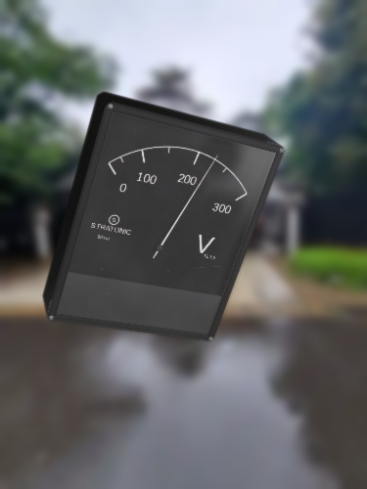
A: 225 V
